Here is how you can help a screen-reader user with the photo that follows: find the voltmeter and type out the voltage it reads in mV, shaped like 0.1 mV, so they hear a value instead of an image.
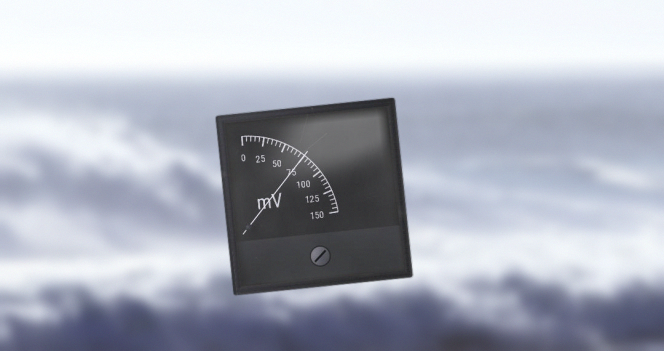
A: 75 mV
